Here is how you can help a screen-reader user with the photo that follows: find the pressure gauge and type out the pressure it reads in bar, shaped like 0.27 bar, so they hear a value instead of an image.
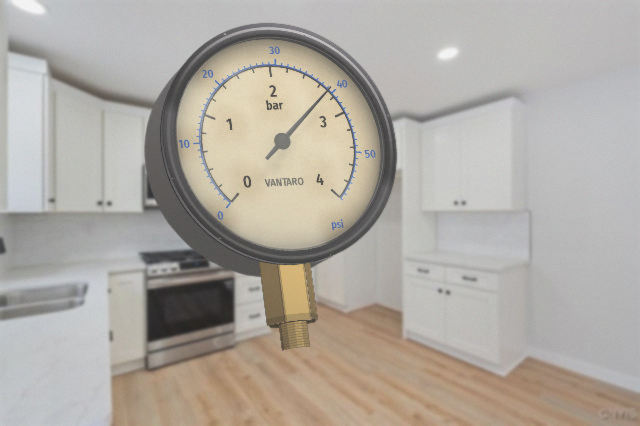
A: 2.7 bar
